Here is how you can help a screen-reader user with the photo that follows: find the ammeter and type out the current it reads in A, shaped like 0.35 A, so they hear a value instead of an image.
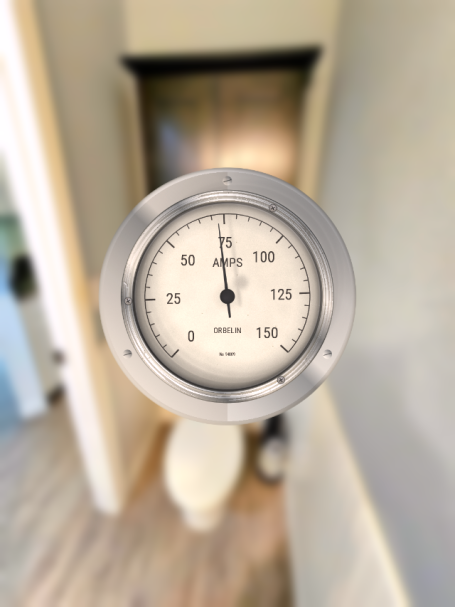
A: 72.5 A
